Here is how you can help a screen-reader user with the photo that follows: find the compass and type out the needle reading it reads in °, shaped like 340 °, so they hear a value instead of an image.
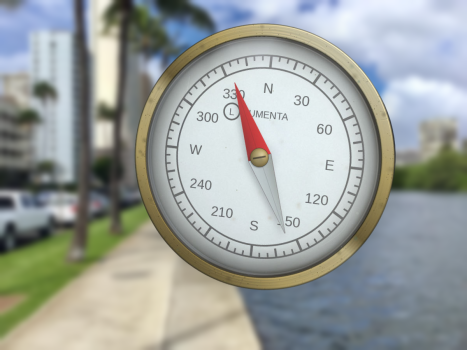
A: 335 °
